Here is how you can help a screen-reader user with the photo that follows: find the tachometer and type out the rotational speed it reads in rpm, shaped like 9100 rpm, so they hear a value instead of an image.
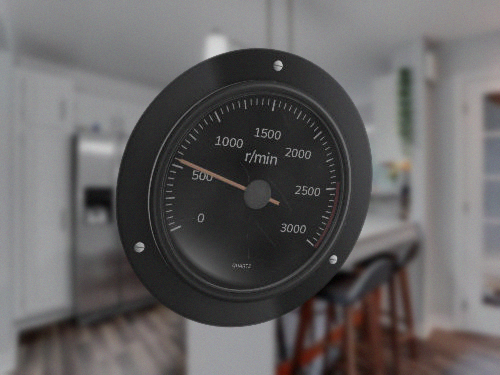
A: 550 rpm
